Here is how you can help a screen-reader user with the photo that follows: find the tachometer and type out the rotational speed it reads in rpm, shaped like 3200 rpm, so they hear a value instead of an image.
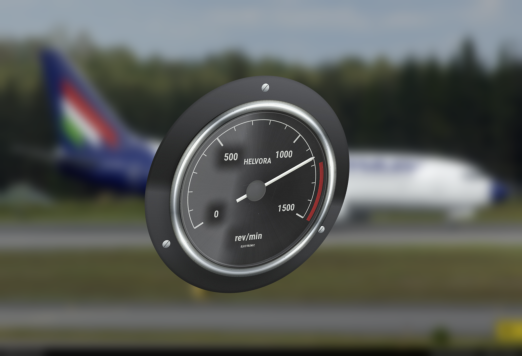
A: 1150 rpm
